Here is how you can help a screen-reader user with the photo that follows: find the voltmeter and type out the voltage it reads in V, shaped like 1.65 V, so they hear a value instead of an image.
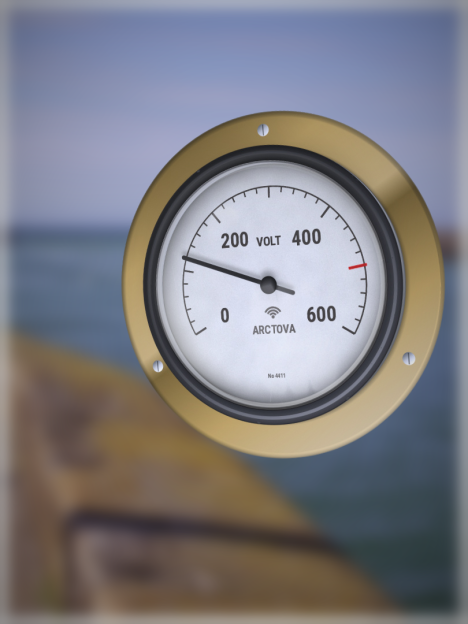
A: 120 V
